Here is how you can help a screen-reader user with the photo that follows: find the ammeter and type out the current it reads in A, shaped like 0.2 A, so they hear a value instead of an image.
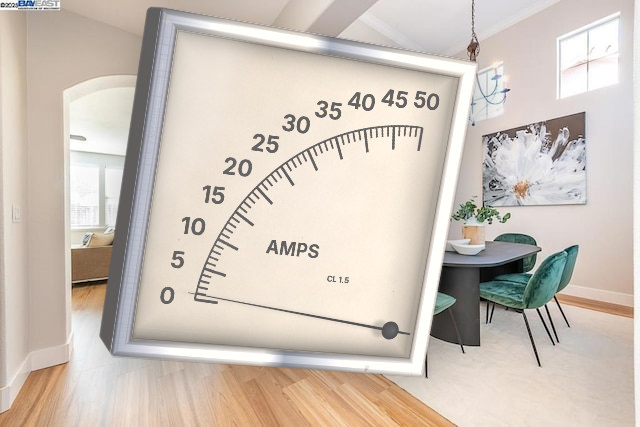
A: 1 A
